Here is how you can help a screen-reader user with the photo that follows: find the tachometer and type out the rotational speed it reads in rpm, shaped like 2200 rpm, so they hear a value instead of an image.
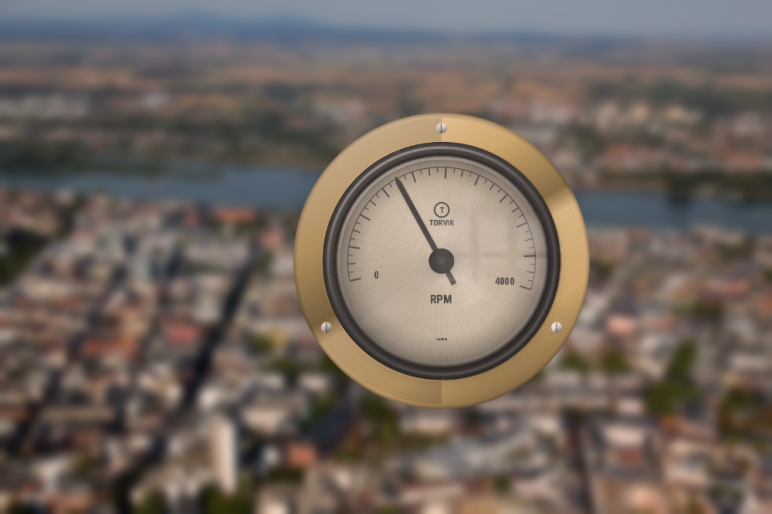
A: 1400 rpm
